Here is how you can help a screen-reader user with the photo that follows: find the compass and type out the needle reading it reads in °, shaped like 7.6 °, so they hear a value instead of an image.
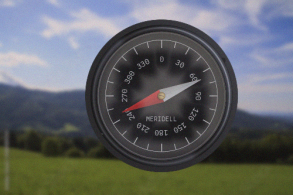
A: 247.5 °
